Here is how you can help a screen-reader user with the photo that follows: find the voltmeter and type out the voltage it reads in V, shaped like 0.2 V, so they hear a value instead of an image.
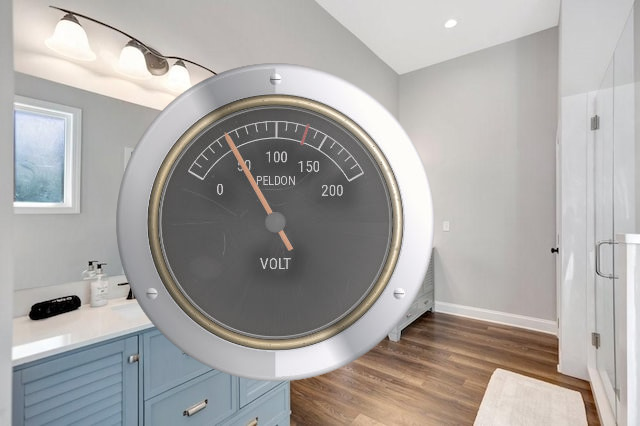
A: 50 V
